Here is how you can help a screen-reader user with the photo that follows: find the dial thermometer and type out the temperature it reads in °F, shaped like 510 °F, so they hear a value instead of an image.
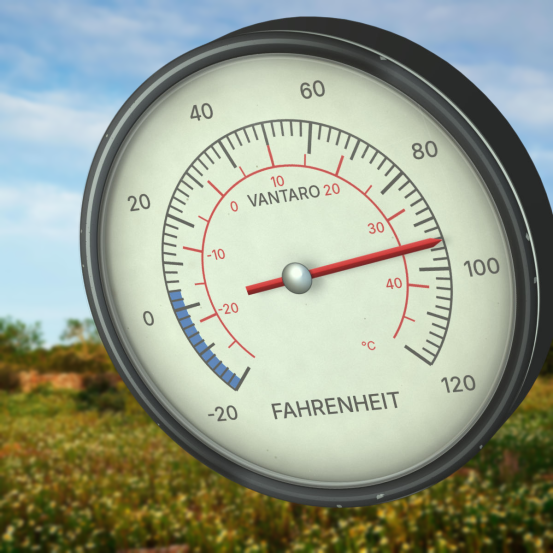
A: 94 °F
